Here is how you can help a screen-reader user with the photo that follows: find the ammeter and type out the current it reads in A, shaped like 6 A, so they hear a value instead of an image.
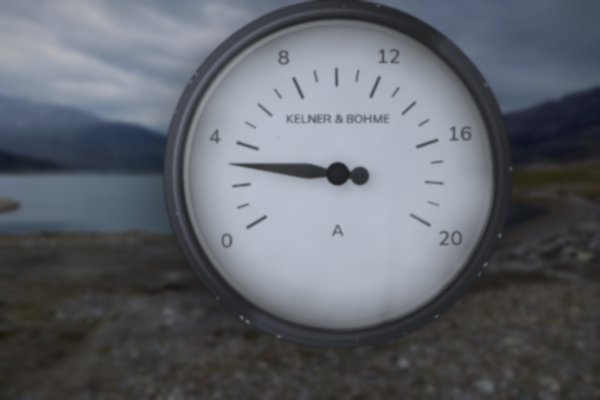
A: 3 A
